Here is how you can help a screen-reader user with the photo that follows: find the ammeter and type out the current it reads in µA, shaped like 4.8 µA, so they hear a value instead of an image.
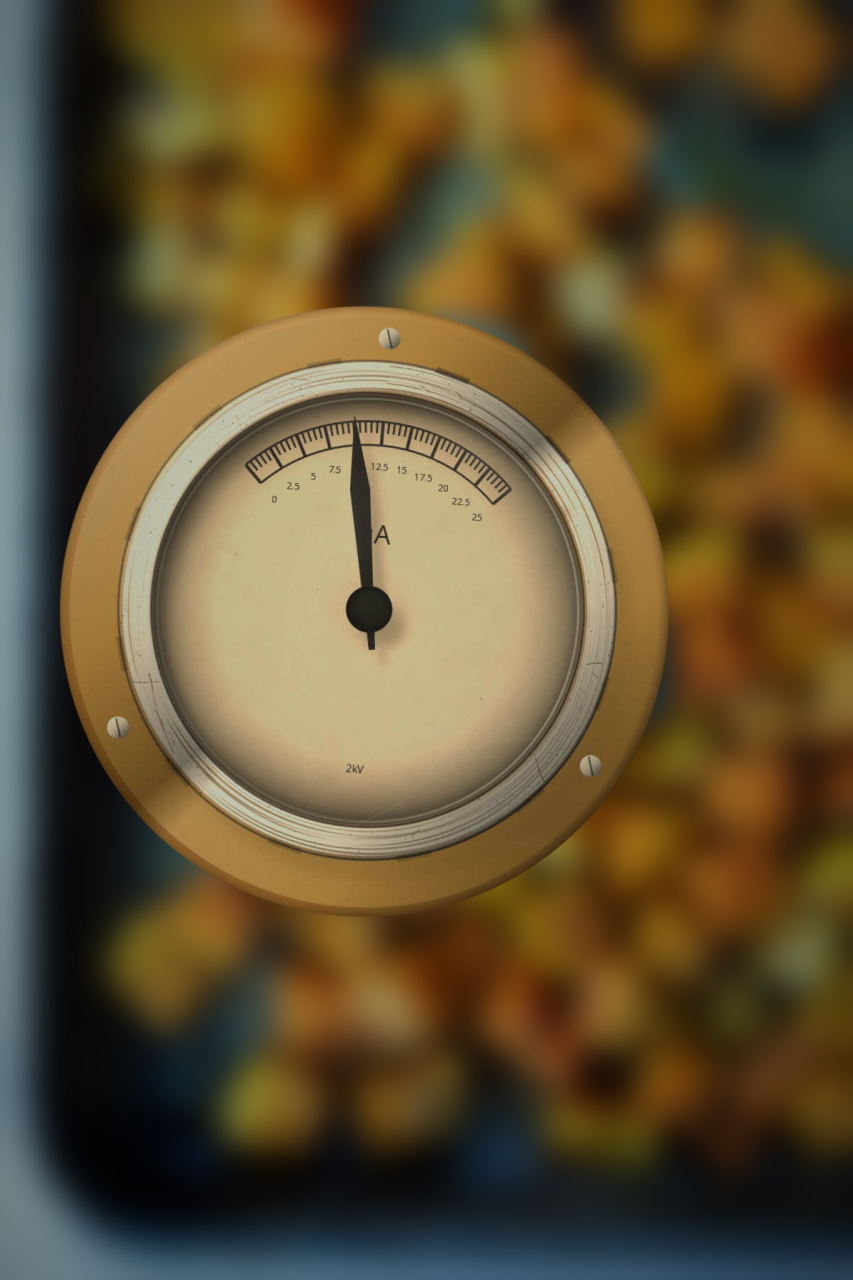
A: 10 µA
